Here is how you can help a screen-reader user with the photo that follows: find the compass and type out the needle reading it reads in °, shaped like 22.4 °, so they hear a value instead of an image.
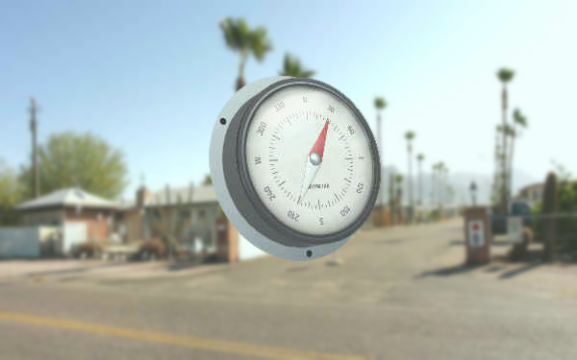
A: 30 °
